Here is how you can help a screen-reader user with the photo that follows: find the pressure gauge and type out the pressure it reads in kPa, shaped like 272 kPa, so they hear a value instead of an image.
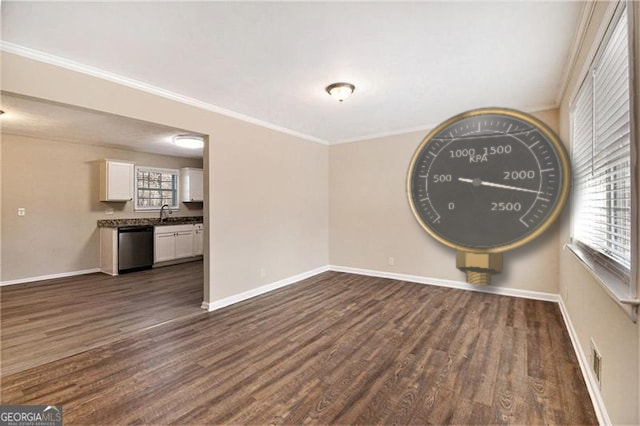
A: 2200 kPa
